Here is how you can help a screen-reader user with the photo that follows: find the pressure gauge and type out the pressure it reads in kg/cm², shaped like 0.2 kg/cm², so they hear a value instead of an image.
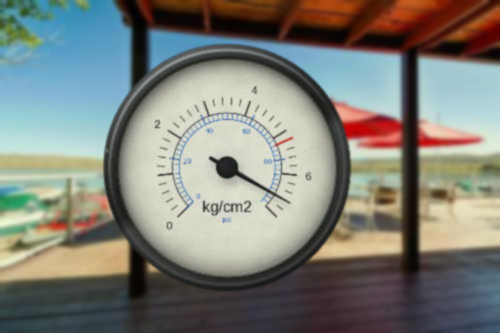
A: 6.6 kg/cm²
